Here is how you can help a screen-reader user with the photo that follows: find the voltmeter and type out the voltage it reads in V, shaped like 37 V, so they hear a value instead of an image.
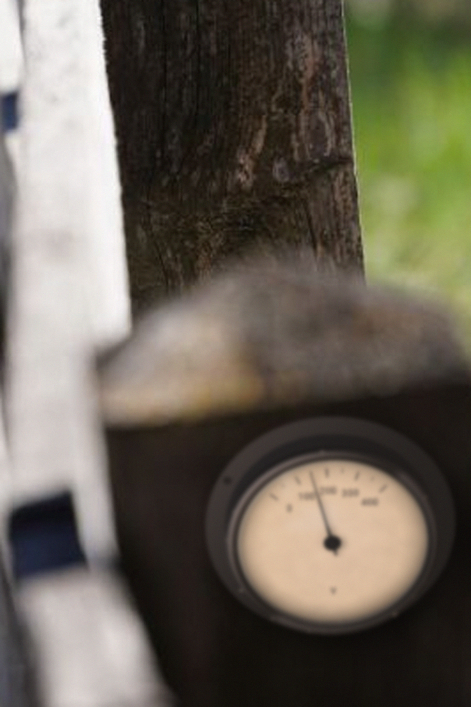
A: 150 V
